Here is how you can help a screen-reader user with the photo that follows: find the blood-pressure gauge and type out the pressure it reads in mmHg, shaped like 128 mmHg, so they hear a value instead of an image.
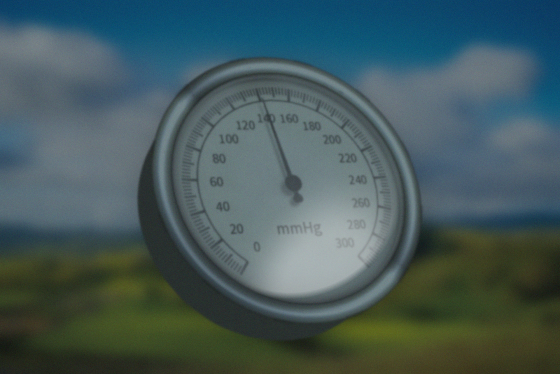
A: 140 mmHg
